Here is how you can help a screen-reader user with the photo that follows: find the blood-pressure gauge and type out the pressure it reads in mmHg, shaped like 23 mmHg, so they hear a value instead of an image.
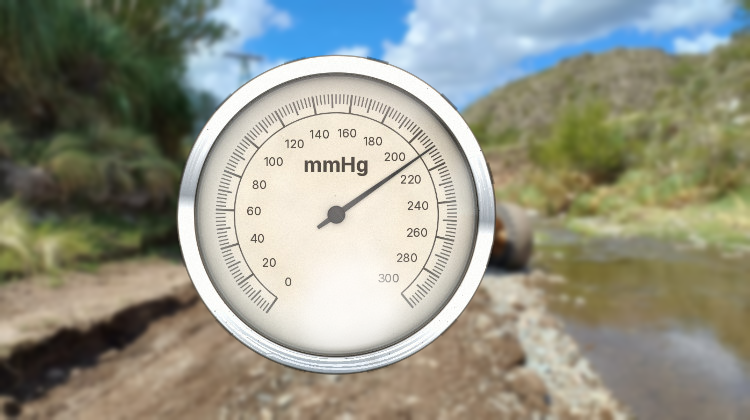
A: 210 mmHg
